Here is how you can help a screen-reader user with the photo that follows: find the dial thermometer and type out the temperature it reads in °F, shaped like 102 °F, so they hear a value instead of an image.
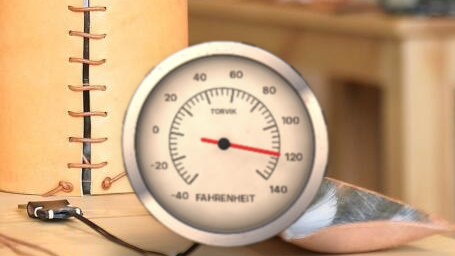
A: 120 °F
